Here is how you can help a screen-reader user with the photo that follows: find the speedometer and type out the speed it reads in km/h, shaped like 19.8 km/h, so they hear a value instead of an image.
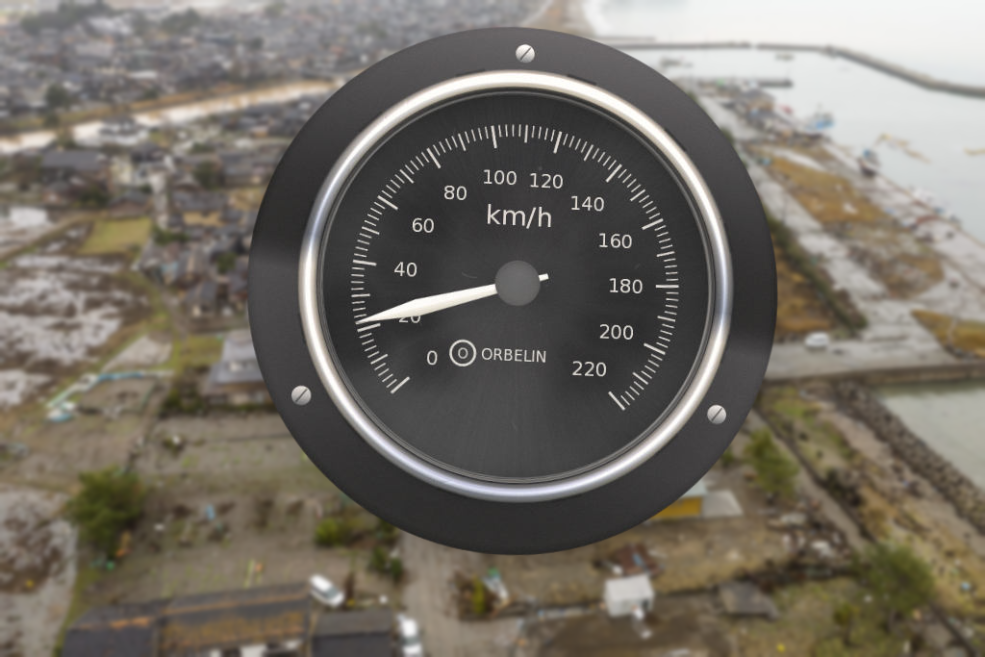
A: 22 km/h
